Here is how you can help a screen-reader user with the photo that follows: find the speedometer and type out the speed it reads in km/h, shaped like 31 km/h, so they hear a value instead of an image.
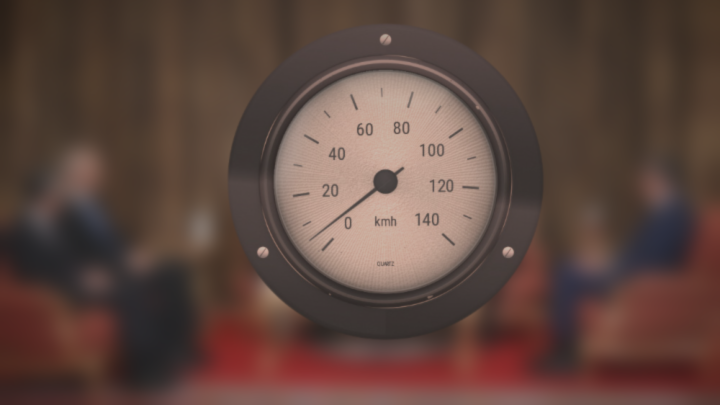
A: 5 km/h
